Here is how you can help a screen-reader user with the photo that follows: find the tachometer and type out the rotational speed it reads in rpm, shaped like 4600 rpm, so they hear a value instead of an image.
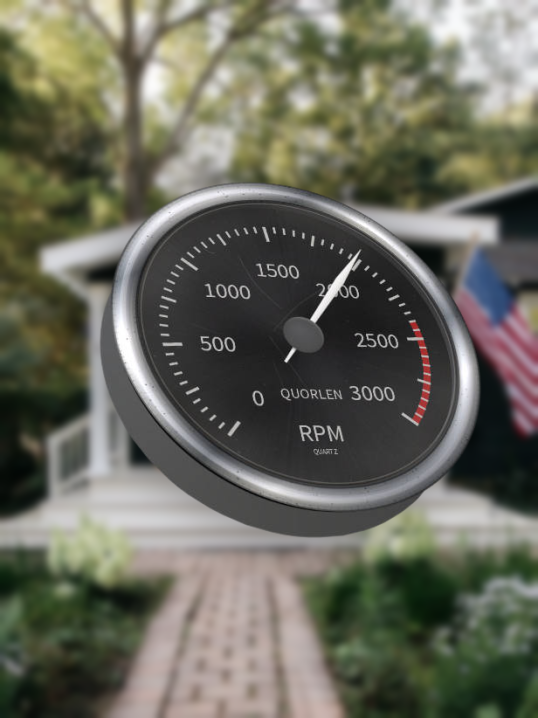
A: 1975 rpm
